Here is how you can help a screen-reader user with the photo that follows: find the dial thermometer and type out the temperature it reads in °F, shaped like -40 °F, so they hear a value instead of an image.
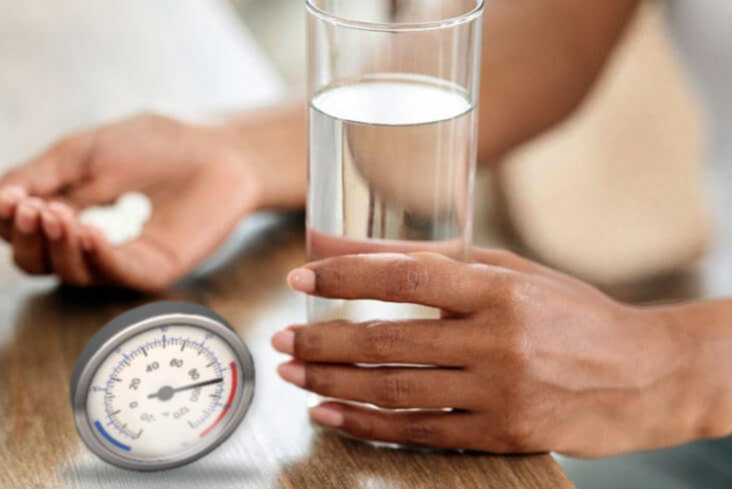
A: 90 °F
